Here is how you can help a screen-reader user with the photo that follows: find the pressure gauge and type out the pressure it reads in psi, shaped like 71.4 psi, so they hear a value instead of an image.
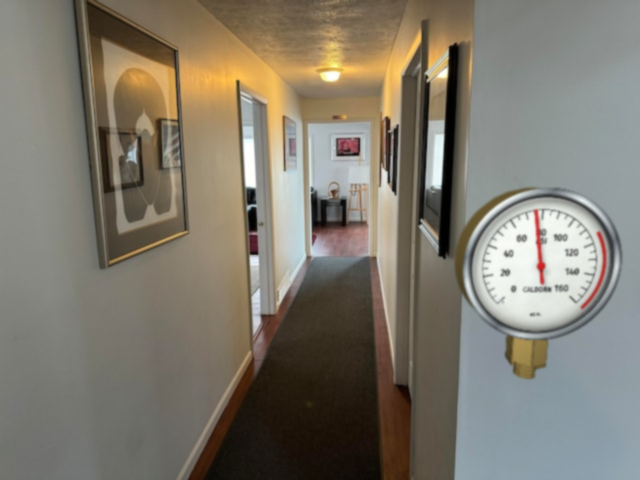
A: 75 psi
